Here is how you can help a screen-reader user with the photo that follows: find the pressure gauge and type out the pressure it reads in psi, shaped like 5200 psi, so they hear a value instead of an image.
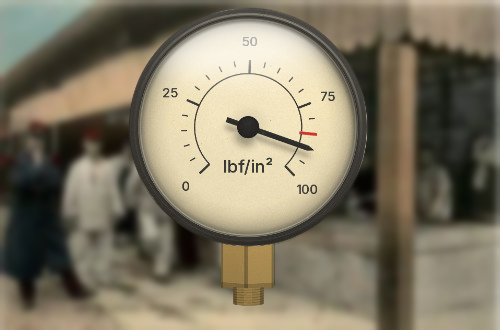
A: 90 psi
